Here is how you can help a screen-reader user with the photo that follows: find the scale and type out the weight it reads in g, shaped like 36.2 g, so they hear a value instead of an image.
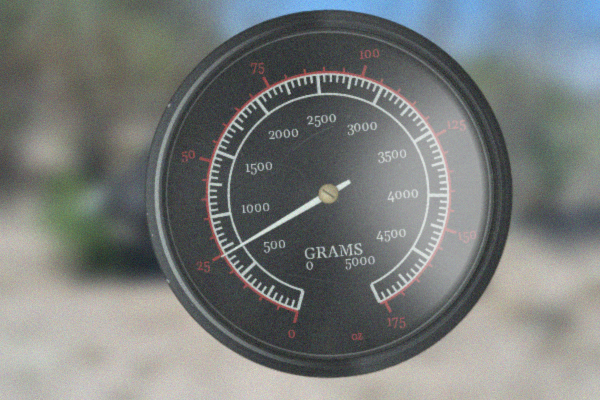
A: 700 g
